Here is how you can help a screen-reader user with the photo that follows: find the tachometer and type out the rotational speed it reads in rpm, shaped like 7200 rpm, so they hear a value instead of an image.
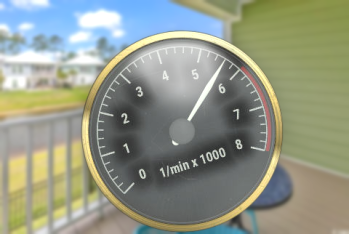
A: 5600 rpm
